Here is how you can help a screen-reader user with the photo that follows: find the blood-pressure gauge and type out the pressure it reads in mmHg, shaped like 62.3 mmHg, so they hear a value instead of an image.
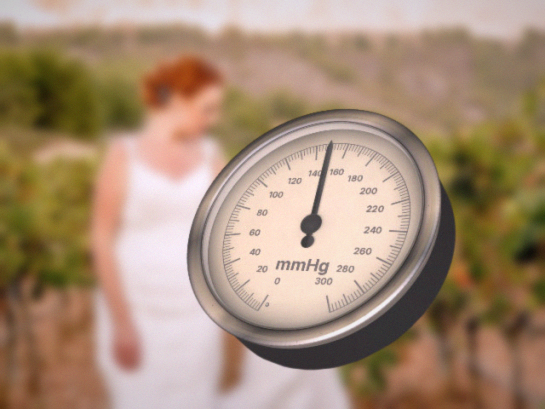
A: 150 mmHg
